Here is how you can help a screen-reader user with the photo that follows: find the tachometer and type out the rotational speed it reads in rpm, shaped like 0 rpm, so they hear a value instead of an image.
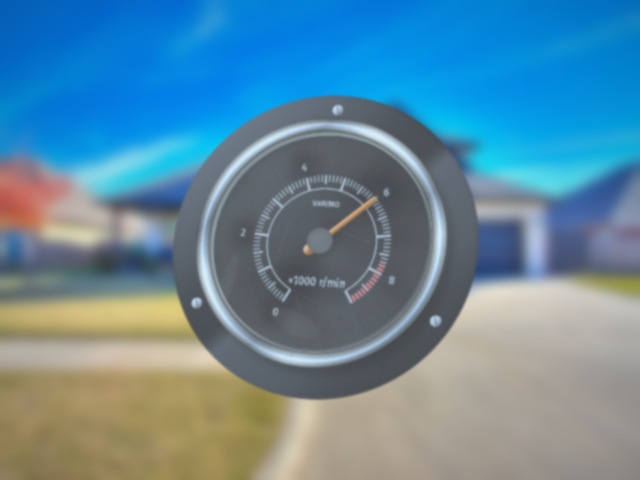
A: 6000 rpm
